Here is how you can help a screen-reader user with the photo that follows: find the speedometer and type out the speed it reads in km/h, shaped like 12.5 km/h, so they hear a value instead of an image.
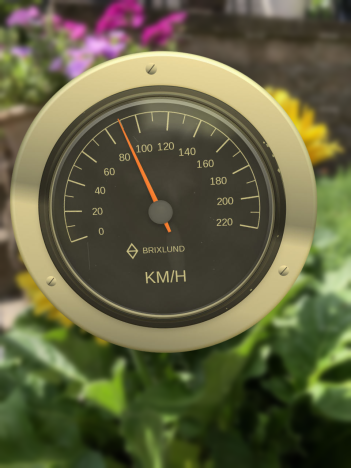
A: 90 km/h
